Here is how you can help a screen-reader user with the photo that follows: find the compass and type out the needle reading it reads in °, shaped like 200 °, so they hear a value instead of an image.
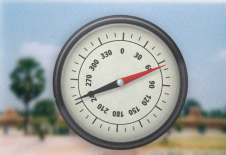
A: 65 °
